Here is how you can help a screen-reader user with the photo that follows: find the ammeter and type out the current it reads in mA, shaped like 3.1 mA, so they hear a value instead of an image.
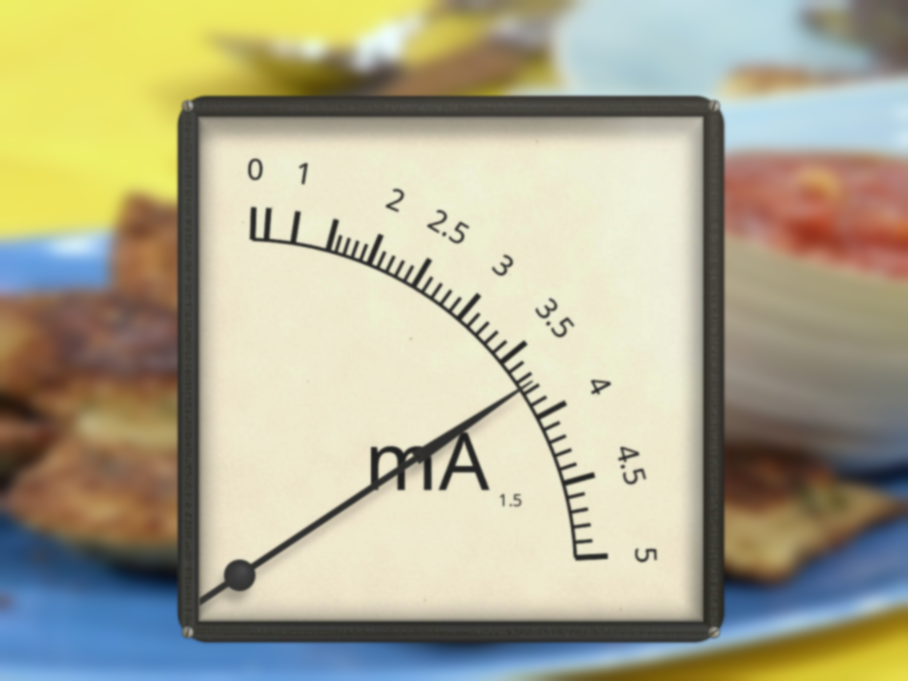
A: 3.75 mA
